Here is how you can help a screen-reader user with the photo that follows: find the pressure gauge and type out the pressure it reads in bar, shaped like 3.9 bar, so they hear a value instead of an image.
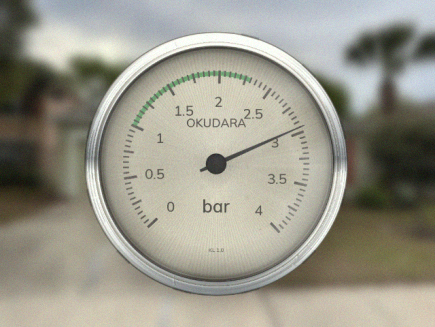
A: 2.95 bar
